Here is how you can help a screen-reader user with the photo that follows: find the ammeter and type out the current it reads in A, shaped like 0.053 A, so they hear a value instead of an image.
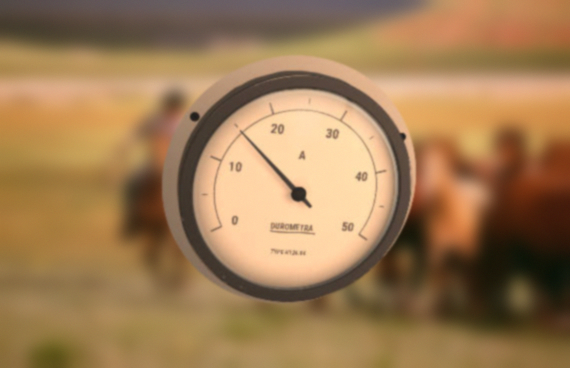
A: 15 A
